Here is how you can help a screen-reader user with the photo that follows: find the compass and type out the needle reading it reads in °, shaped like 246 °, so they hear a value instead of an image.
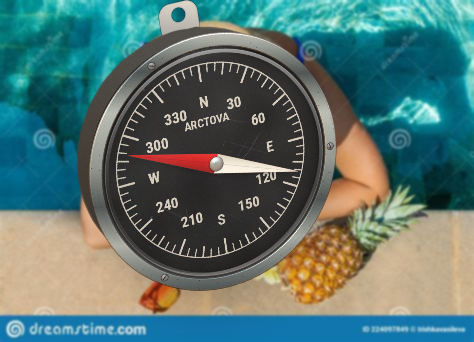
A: 290 °
